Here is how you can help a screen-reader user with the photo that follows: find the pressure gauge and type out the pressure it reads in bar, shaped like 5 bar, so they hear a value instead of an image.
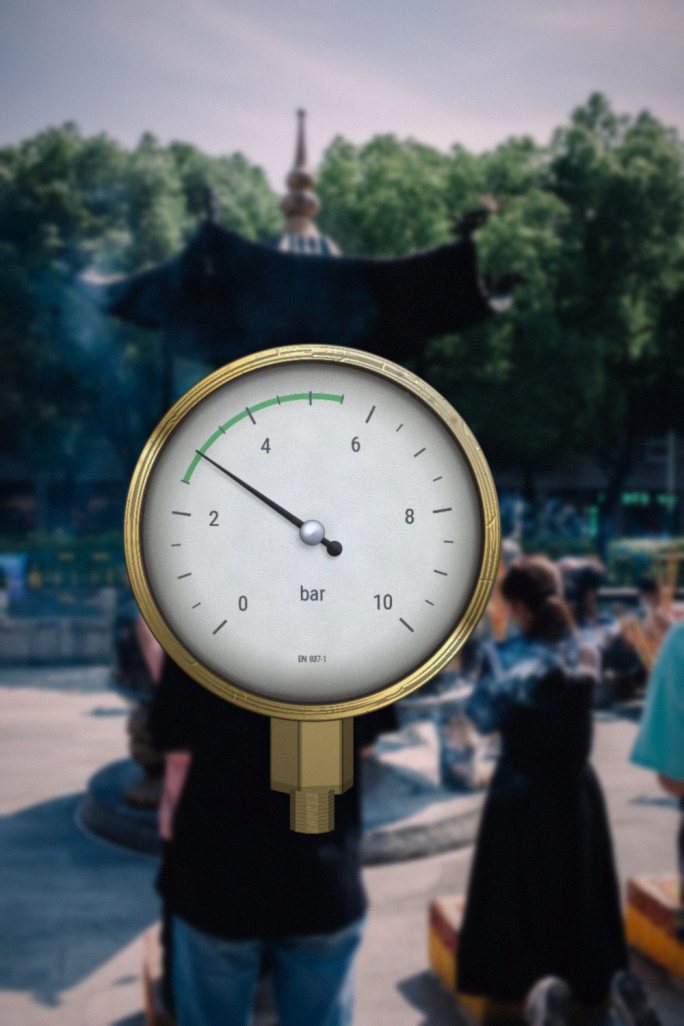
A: 3 bar
